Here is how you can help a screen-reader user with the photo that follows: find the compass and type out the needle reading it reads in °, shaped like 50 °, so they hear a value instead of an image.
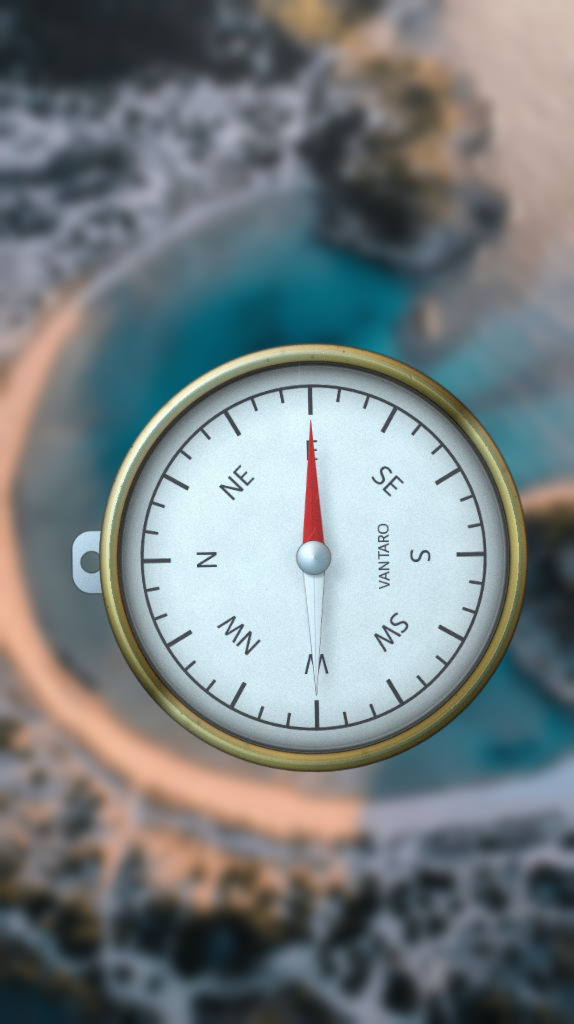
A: 90 °
